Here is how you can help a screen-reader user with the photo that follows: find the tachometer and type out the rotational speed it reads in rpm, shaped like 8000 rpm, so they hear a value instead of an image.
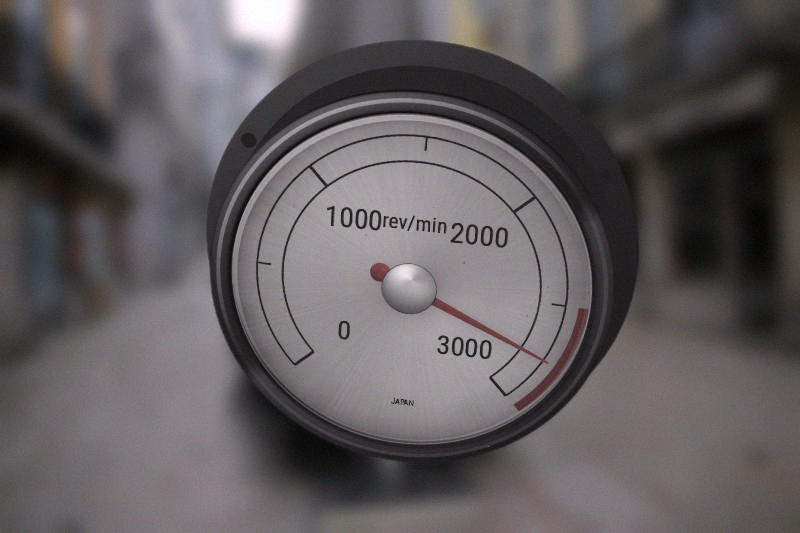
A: 2750 rpm
